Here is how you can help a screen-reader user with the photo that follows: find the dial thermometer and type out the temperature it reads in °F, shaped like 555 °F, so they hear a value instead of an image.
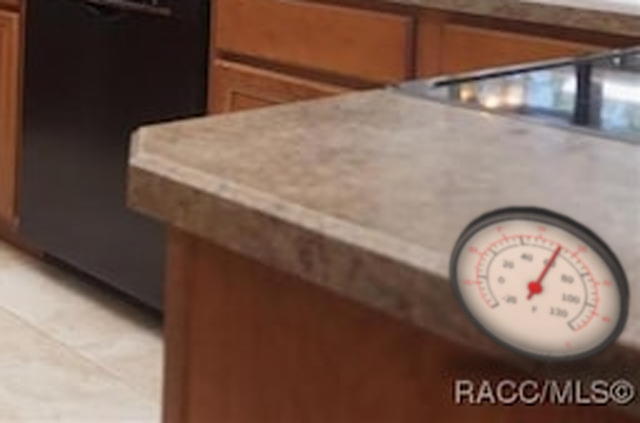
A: 60 °F
